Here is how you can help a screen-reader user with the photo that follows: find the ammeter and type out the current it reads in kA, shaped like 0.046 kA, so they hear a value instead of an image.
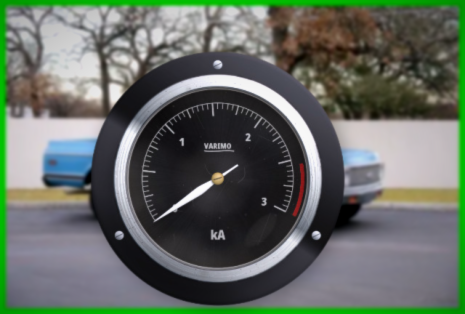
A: 0 kA
